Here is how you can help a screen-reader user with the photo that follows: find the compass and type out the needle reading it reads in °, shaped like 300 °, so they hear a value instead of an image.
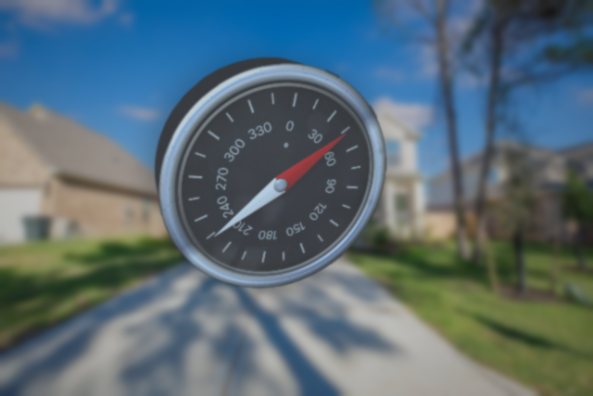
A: 45 °
